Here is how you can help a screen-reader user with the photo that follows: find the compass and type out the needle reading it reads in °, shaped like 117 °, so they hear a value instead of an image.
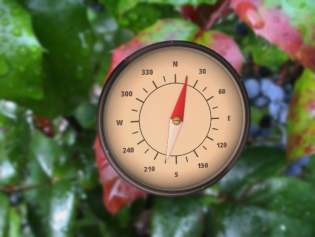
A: 15 °
